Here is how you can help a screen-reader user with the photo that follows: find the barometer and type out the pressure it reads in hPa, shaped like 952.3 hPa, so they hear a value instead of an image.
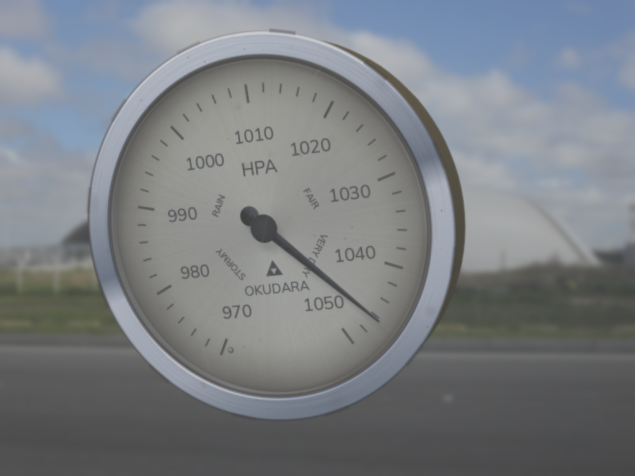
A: 1046 hPa
